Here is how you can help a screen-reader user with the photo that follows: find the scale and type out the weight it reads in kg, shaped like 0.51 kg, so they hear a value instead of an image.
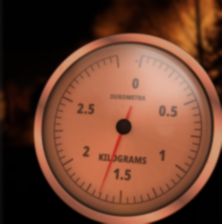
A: 1.65 kg
